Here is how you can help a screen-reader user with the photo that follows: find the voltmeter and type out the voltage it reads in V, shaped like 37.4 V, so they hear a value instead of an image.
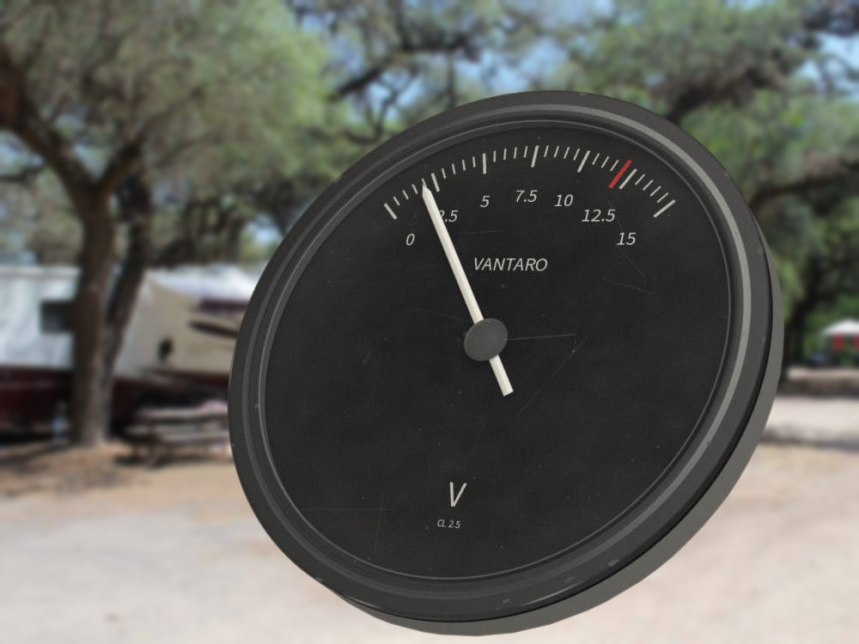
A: 2 V
